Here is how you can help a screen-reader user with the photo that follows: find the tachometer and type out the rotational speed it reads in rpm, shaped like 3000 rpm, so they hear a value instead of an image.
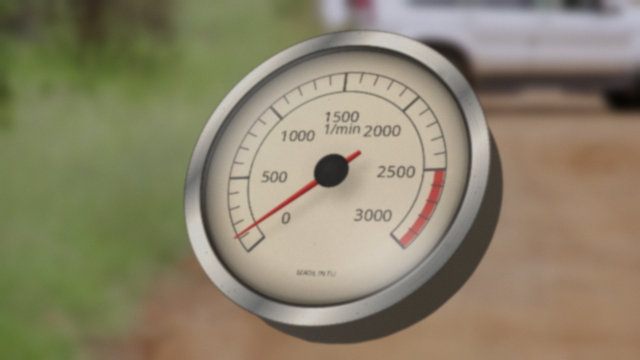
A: 100 rpm
